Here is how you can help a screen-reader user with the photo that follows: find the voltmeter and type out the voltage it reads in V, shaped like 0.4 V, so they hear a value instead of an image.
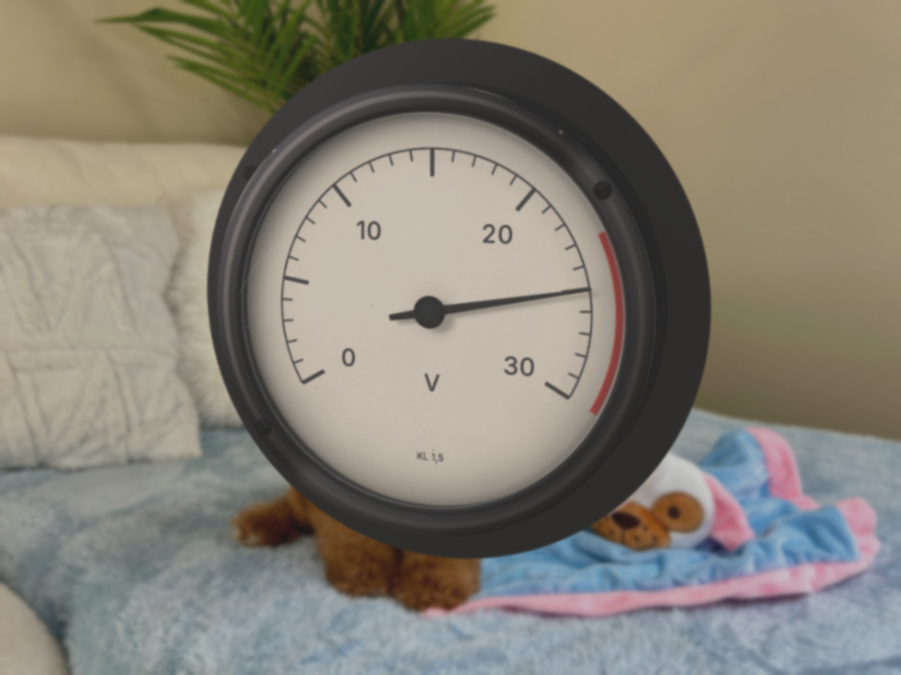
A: 25 V
